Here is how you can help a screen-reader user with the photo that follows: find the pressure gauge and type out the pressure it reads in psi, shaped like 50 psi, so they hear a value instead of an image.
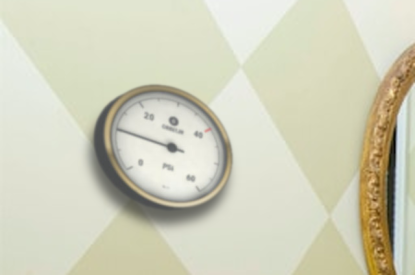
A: 10 psi
